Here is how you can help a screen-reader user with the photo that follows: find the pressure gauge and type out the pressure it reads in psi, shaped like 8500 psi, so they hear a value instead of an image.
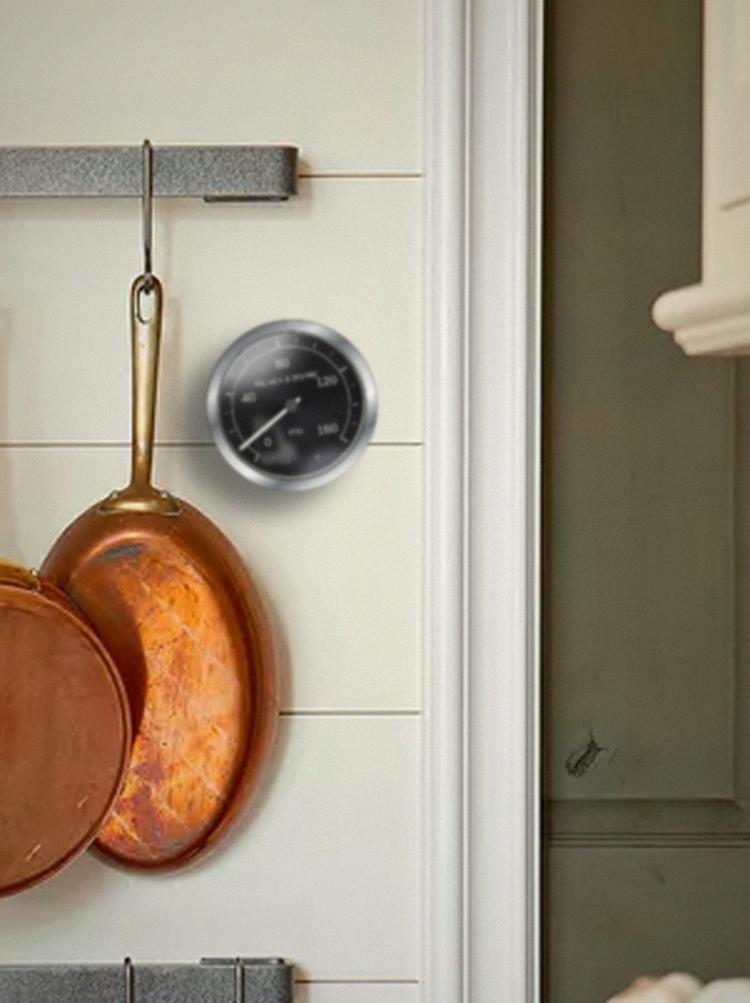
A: 10 psi
